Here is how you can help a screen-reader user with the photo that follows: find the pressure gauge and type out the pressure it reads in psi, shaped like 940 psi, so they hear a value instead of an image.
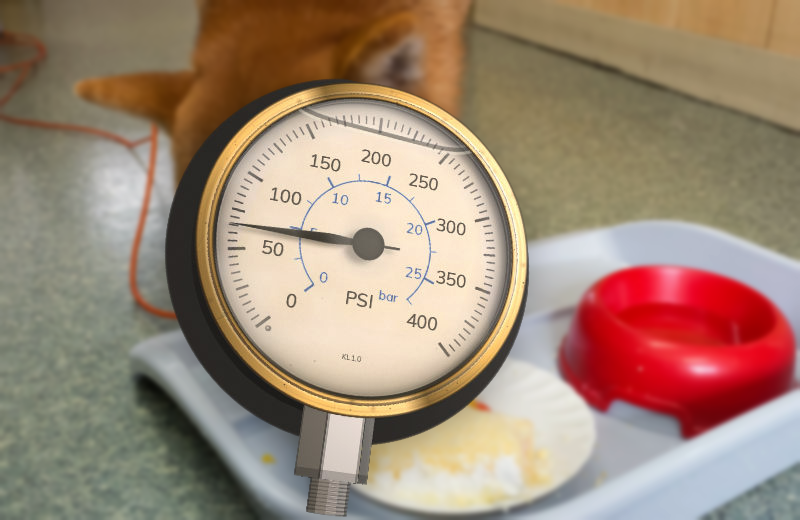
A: 65 psi
